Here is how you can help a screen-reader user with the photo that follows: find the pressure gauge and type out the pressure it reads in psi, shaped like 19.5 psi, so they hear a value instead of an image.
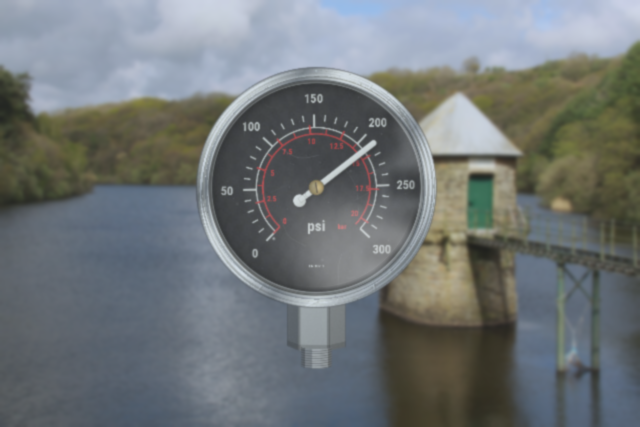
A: 210 psi
